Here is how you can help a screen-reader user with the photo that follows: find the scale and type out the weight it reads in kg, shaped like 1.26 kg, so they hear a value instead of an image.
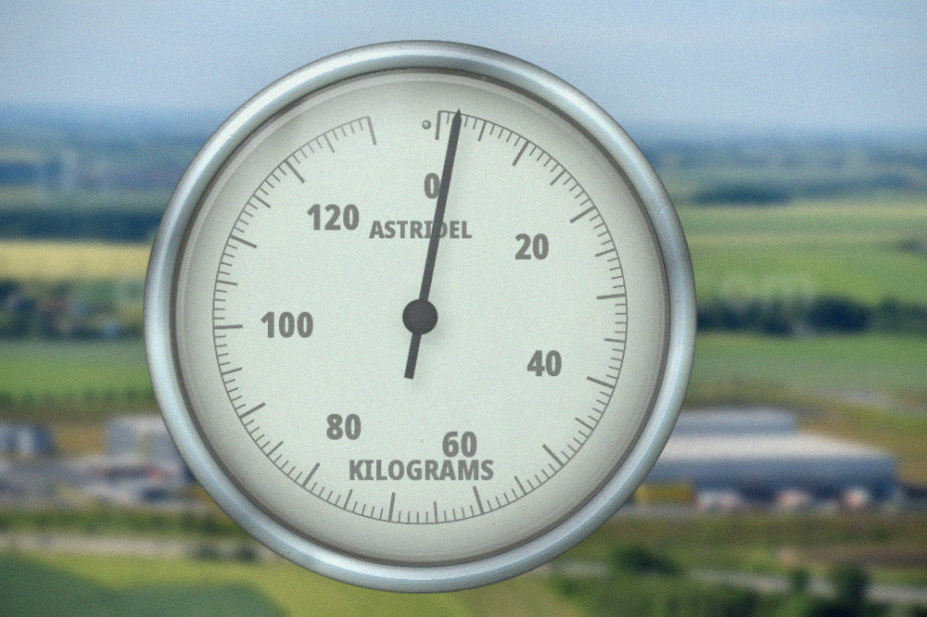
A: 2 kg
